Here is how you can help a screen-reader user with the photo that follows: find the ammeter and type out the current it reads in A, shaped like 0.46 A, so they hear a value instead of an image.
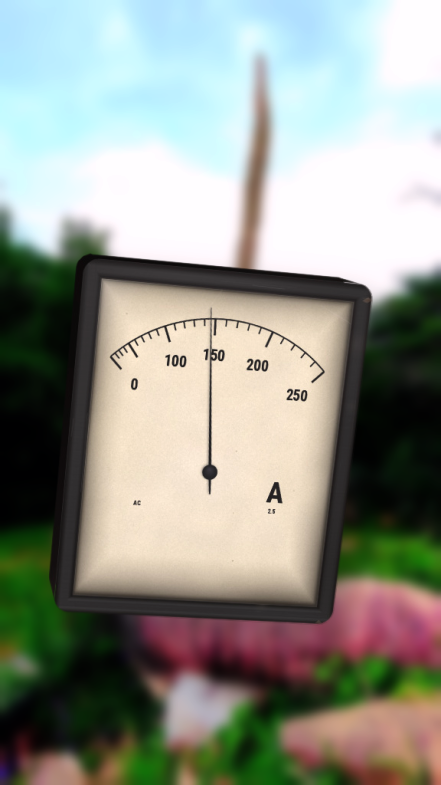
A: 145 A
